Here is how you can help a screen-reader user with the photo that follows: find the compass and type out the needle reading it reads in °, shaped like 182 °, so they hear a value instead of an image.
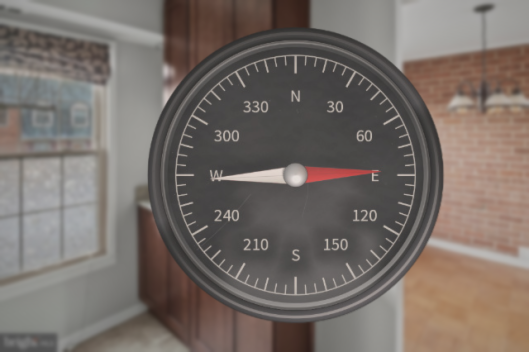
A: 87.5 °
